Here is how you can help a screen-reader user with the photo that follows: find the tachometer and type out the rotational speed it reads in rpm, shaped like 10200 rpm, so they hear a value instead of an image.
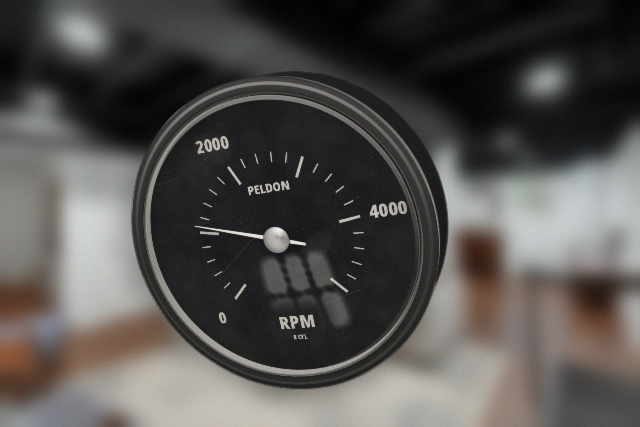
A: 1100 rpm
